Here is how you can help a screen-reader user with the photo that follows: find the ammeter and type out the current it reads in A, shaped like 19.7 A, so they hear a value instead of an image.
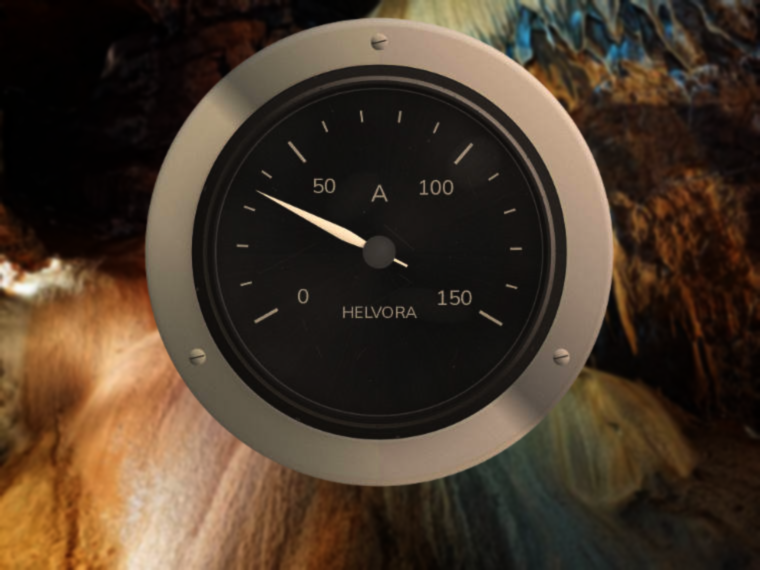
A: 35 A
